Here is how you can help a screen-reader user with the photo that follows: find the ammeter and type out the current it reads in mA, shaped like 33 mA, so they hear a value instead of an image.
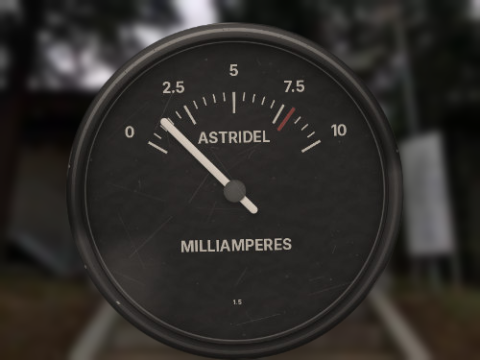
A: 1.25 mA
